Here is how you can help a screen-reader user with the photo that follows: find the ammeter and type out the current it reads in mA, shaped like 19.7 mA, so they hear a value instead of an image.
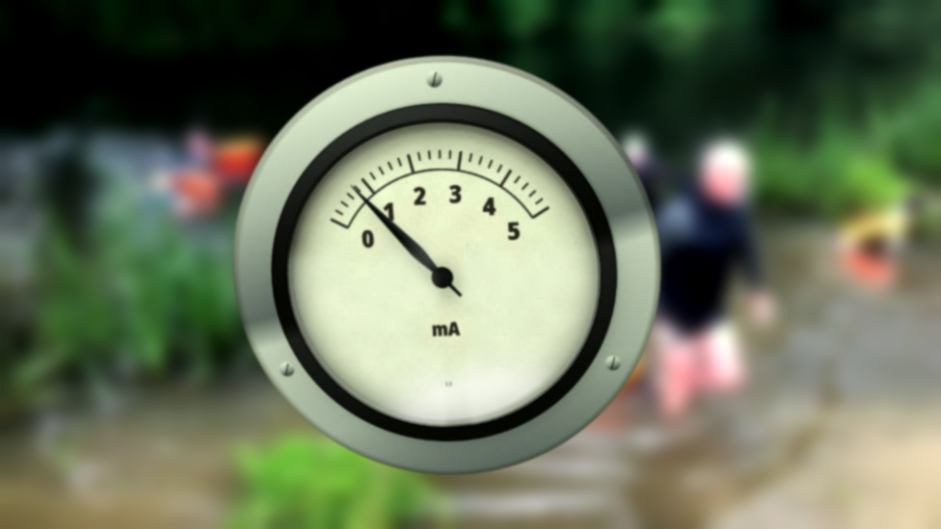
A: 0.8 mA
